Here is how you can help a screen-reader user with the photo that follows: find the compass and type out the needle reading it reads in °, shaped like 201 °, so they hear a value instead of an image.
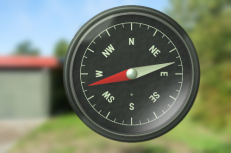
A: 255 °
